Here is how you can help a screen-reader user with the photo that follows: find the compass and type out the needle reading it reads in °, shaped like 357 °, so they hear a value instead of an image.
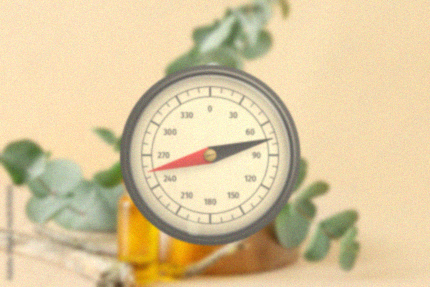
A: 255 °
